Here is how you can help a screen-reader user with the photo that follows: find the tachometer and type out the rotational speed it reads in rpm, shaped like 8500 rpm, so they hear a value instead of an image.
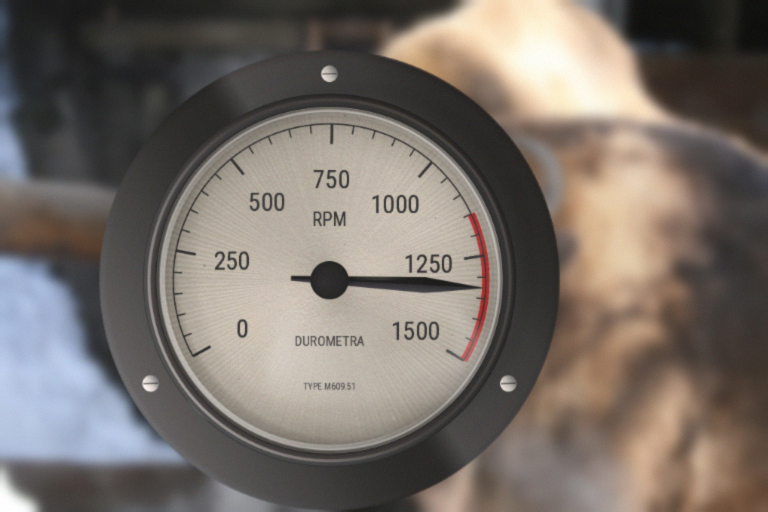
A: 1325 rpm
